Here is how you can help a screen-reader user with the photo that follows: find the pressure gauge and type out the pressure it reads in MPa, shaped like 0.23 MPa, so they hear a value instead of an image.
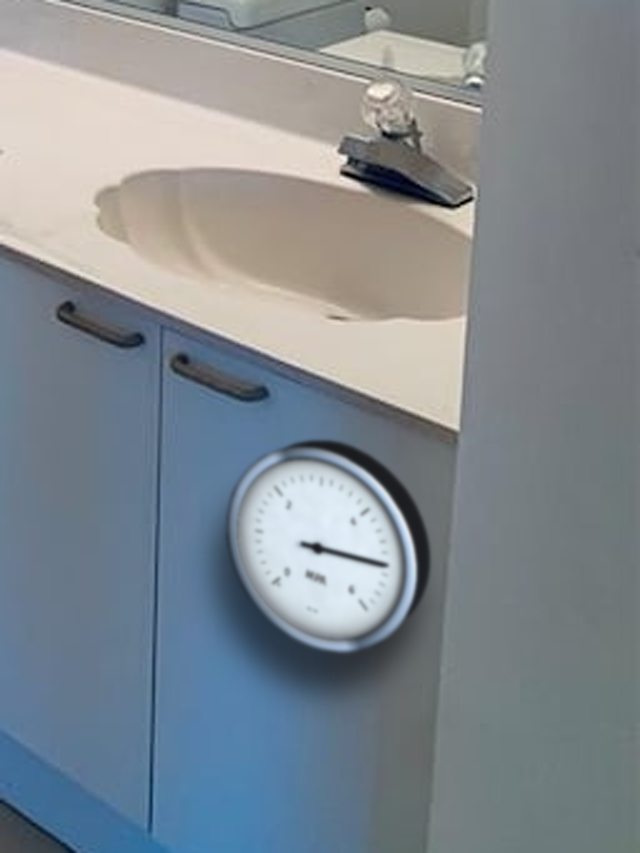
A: 5 MPa
